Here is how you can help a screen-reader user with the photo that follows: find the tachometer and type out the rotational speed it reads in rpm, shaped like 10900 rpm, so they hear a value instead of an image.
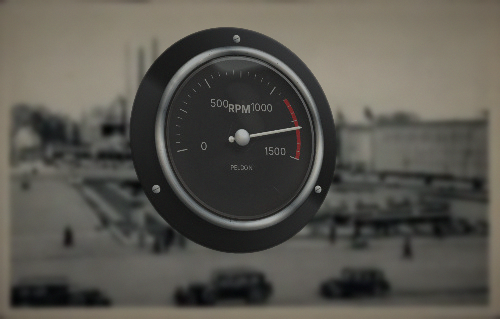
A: 1300 rpm
